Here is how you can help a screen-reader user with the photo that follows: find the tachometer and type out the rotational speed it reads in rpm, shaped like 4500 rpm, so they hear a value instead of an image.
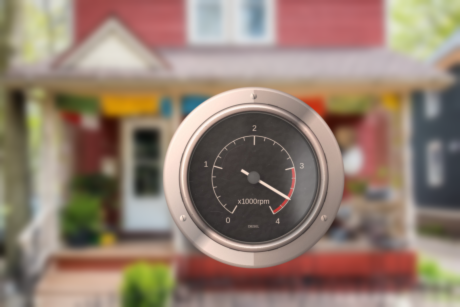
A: 3600 rpm
